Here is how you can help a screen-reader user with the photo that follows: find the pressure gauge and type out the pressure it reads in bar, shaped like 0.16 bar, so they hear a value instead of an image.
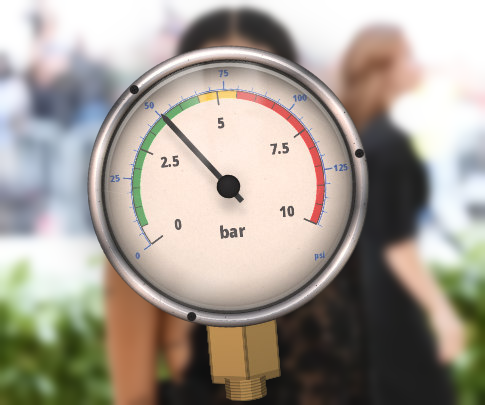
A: 3.5 bar
